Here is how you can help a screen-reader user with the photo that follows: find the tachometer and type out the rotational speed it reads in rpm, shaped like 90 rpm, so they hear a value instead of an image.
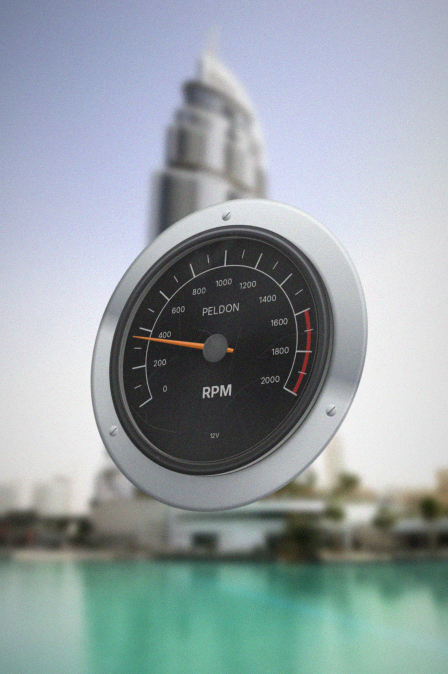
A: 350 rpm
